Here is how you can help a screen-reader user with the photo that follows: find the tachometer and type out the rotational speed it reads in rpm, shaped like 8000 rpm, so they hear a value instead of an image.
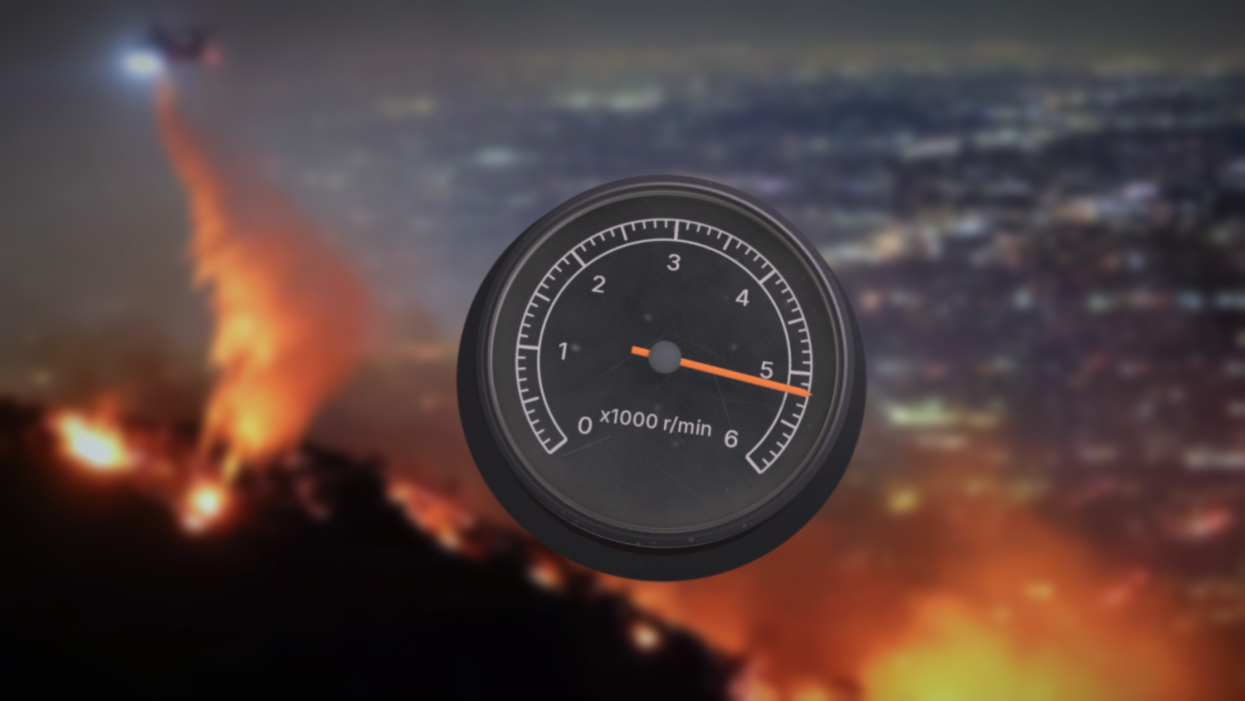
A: 5200 rpm
